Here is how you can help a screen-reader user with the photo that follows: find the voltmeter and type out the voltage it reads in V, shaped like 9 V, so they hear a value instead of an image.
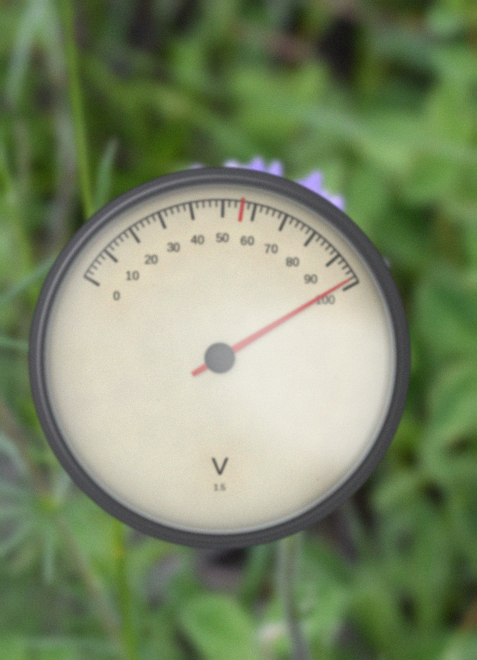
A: 98 V
